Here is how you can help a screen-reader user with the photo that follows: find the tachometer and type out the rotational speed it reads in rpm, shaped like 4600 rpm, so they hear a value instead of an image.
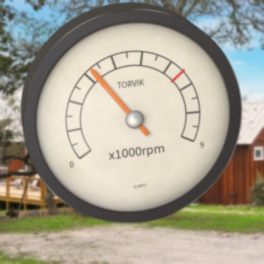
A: 3250 rpm
